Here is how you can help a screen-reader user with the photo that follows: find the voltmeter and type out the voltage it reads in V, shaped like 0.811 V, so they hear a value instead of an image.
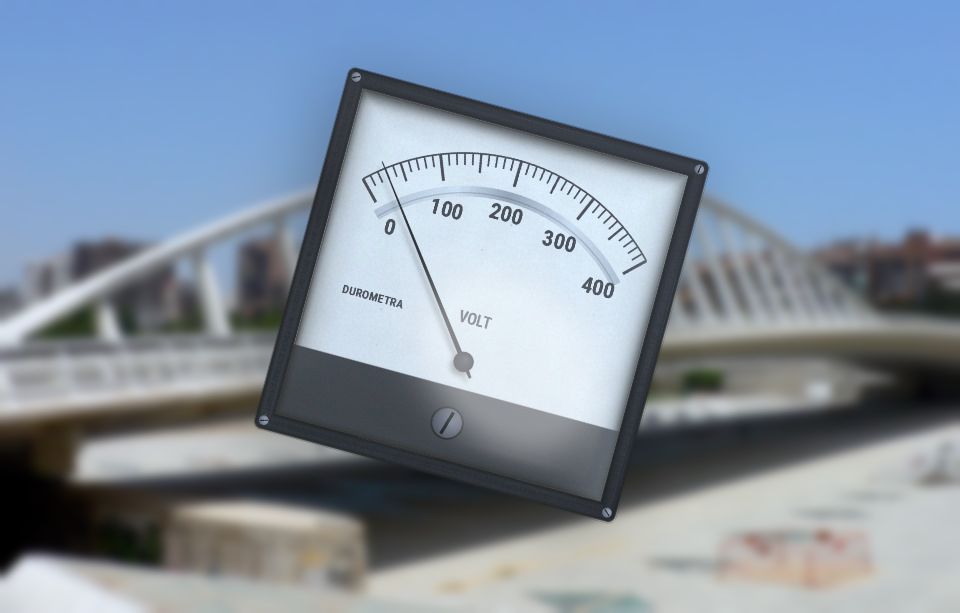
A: 30 V
